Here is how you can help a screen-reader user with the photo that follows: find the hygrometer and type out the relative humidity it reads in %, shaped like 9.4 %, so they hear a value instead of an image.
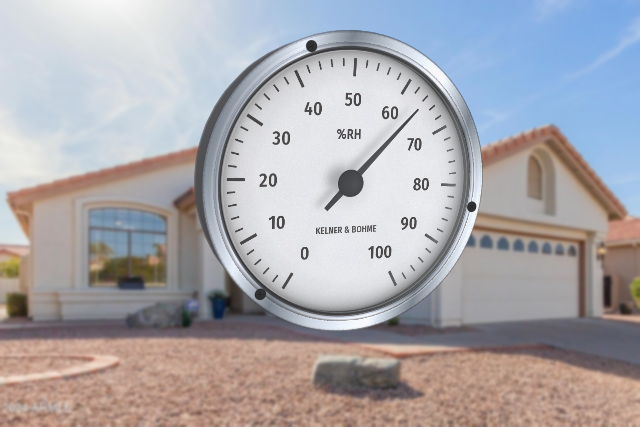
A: 64 %
